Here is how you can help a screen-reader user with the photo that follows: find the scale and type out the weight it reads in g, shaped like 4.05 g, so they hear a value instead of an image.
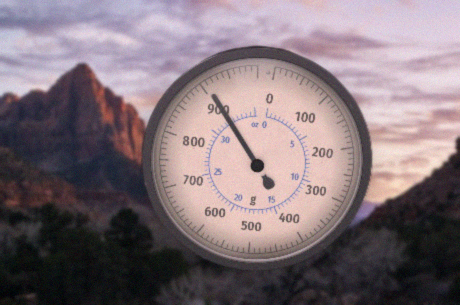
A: 910 g
